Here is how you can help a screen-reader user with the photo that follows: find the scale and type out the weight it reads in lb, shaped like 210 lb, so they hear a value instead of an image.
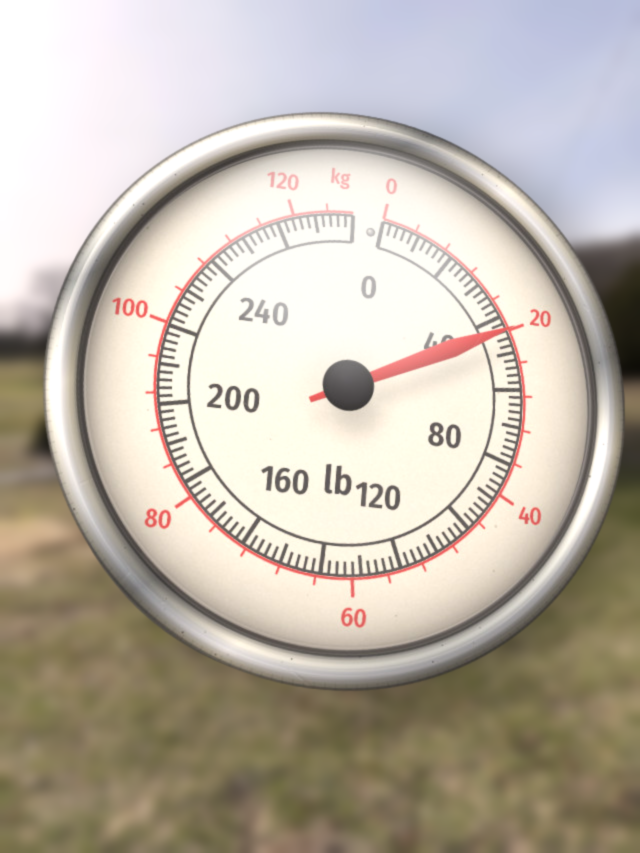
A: 44 lb
